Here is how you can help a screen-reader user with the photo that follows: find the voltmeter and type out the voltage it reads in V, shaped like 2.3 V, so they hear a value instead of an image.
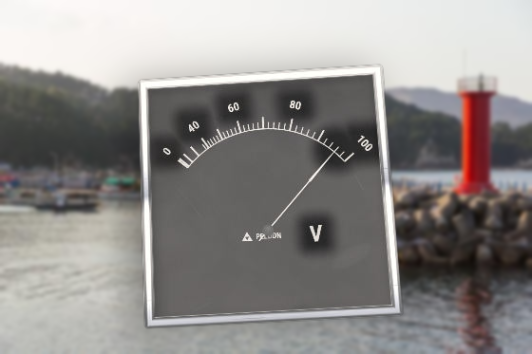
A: 96 V
